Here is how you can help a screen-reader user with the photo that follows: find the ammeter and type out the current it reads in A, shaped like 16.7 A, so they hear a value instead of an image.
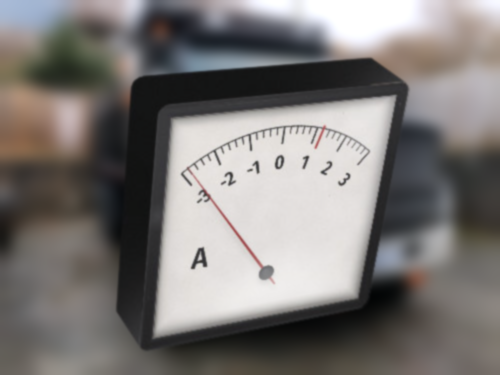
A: -2.8 A
